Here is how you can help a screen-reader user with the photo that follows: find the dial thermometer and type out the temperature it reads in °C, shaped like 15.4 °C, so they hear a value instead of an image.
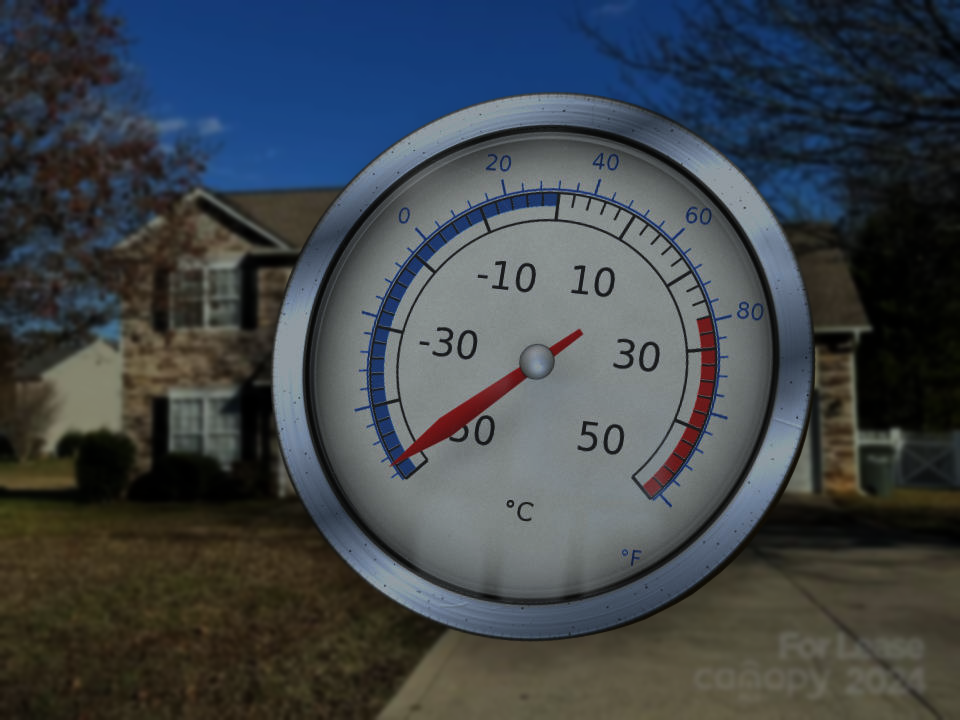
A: -48 °C
